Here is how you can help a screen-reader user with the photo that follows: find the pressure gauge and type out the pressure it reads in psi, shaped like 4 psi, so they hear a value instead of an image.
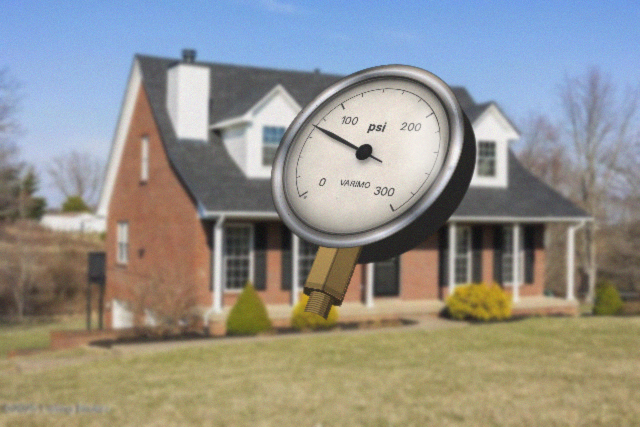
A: 70 psi
